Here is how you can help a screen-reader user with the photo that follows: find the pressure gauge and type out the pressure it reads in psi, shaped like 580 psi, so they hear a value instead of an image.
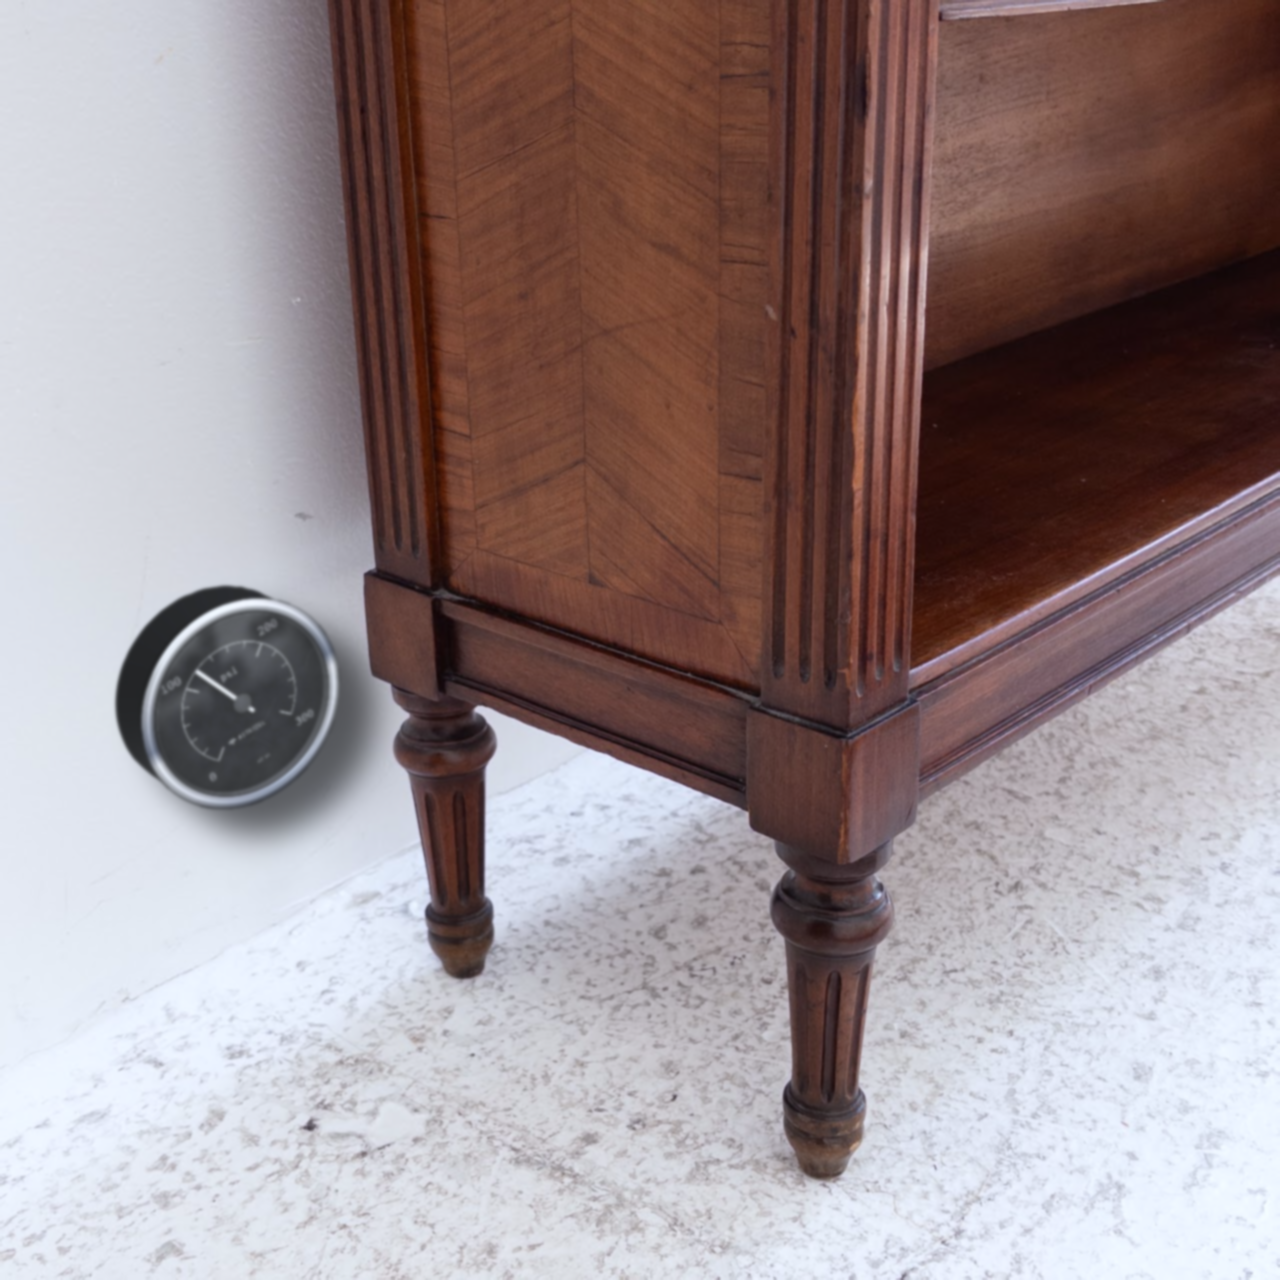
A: 120 psi
